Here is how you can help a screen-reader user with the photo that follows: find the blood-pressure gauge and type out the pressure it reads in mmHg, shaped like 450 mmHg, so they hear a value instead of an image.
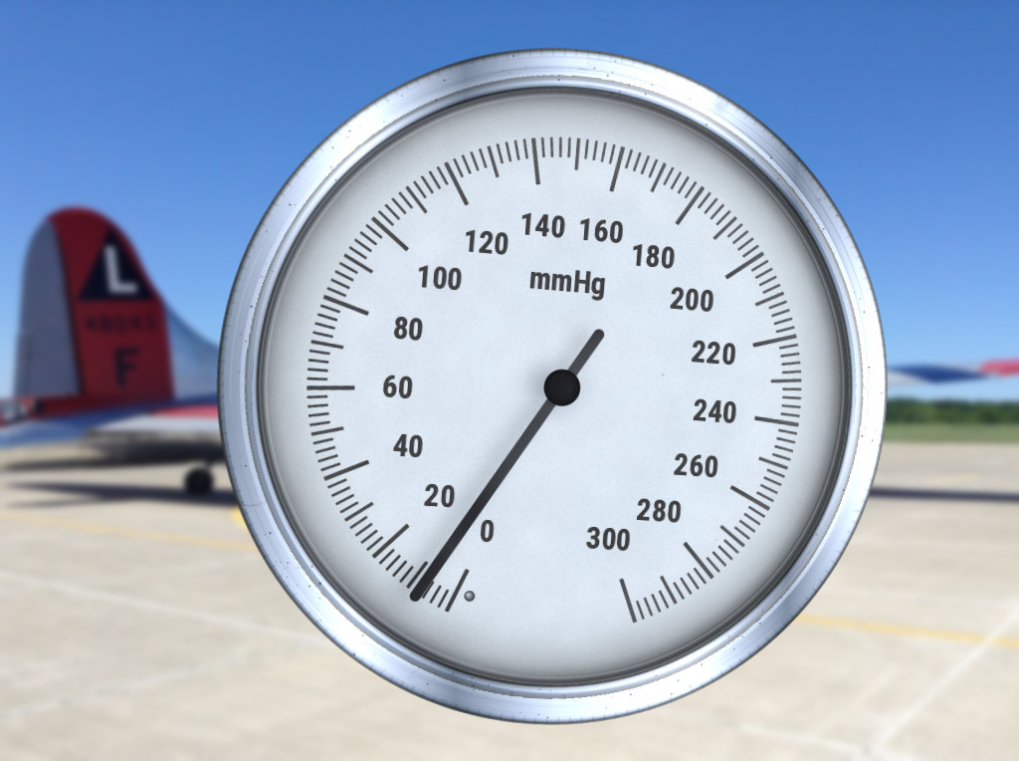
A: 8 mmHg
